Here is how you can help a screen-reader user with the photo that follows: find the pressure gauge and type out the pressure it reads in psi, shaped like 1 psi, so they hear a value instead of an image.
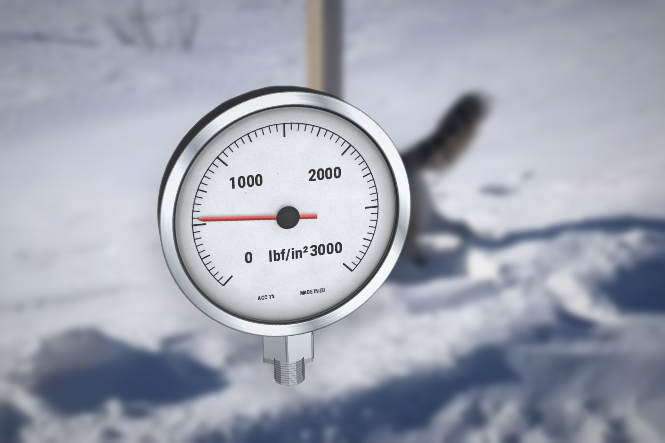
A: 550 psi
